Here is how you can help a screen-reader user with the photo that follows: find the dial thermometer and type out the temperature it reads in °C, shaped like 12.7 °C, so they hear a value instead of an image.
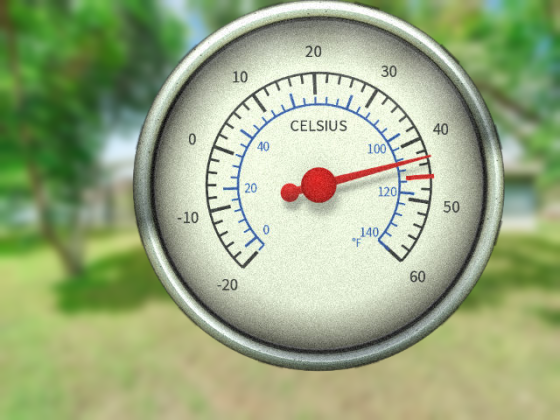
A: 43 °C
